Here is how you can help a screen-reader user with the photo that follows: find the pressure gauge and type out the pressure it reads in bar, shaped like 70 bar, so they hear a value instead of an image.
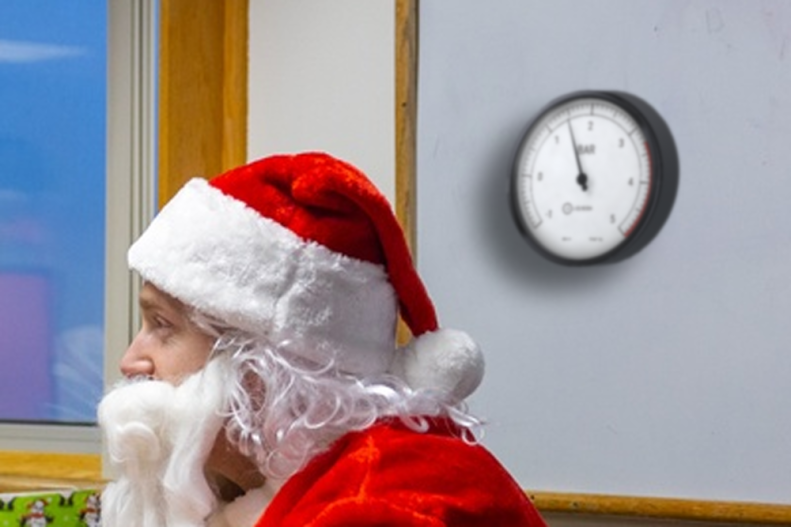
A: 1.5 bar
